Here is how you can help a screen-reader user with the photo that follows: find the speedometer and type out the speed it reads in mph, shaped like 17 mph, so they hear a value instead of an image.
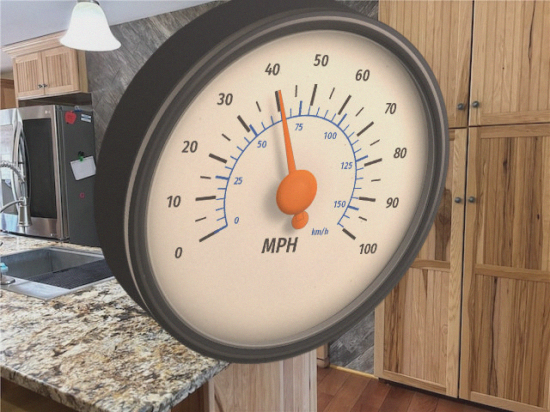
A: 40 mph
